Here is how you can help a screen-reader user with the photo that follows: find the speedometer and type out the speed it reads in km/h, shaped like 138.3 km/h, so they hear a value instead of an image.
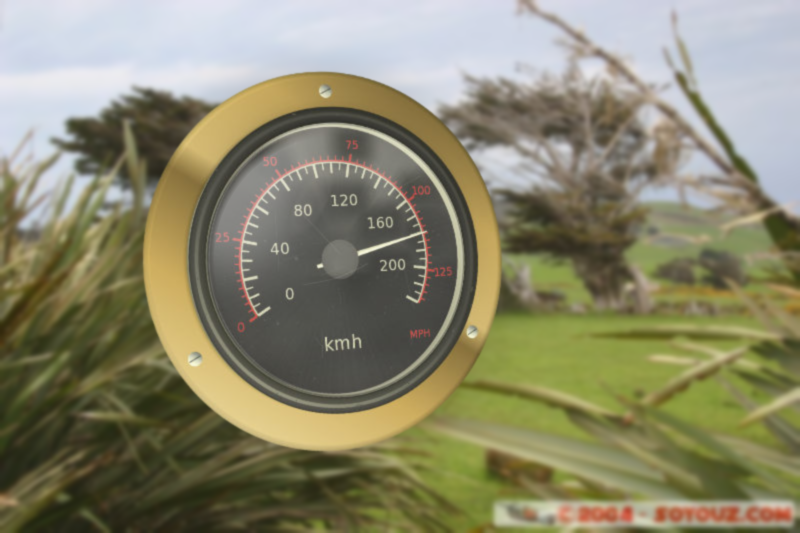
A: 180 km/h
